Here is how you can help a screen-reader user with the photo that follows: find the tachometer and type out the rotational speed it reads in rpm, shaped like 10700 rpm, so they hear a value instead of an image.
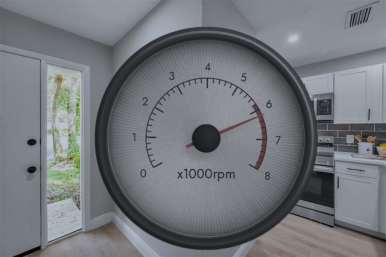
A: 6200 rpm
